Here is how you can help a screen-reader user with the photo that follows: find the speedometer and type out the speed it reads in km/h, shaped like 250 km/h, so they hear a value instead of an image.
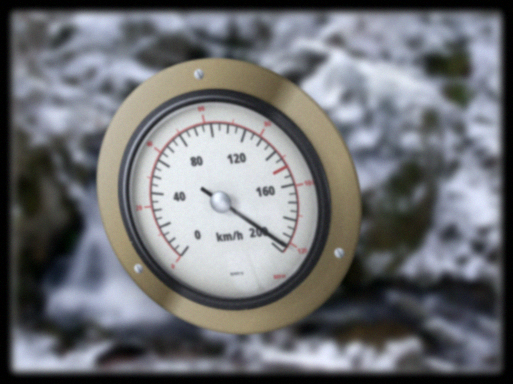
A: 195 km/h
